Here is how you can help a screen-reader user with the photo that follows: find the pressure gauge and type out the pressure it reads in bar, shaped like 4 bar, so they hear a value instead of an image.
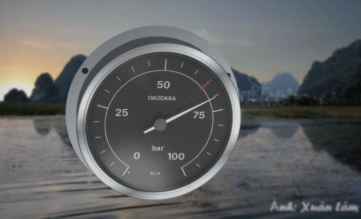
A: 70 bar
